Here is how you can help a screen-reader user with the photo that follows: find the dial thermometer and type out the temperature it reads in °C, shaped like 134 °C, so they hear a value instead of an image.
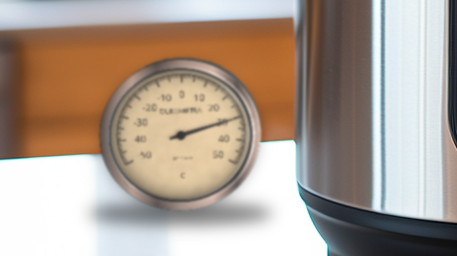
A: 30 °C
